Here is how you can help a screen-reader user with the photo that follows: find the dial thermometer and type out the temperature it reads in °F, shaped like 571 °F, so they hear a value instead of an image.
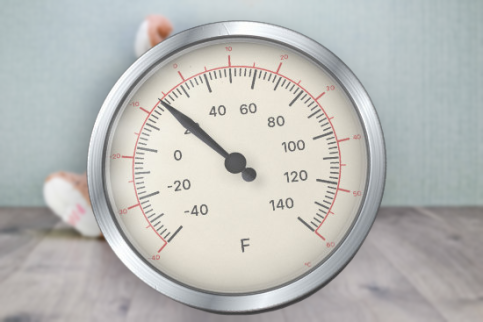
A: 20 °F
